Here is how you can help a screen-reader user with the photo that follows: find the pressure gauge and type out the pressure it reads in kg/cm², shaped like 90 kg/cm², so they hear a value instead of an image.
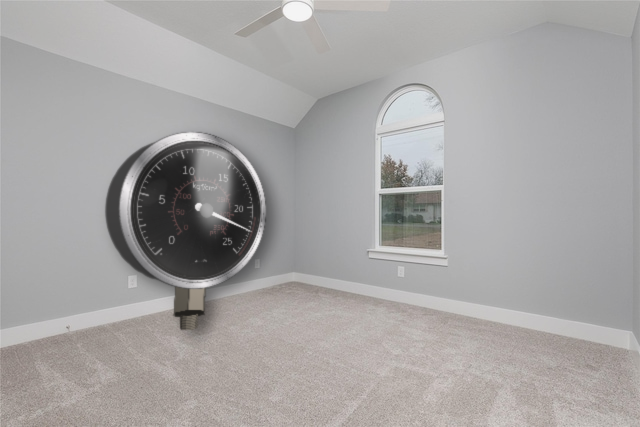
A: 22.5 kg/cm²
